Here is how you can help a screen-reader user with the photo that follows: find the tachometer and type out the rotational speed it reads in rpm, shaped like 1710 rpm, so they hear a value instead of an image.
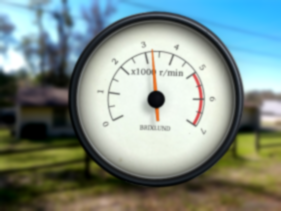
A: 3250 rpm
